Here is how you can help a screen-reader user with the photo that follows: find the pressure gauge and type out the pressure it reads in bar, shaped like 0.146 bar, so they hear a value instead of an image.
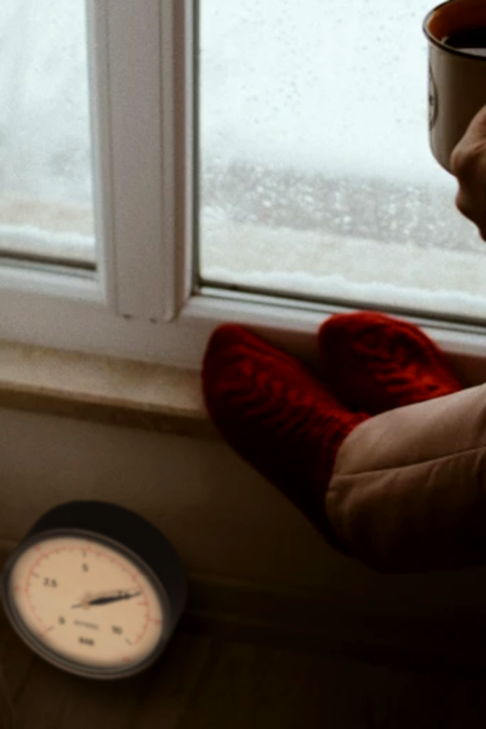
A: 7.5 bar
